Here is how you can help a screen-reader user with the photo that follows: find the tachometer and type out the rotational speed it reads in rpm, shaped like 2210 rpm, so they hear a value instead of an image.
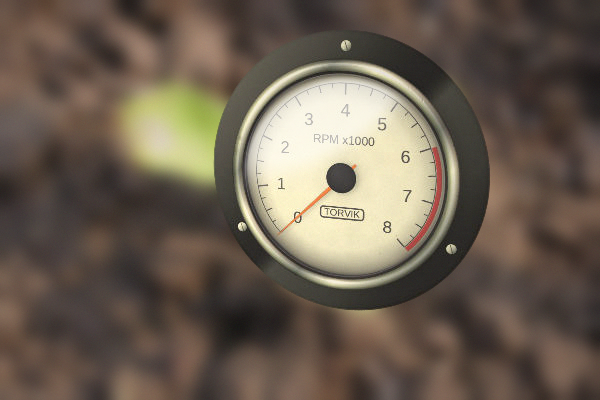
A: 0 rpm
